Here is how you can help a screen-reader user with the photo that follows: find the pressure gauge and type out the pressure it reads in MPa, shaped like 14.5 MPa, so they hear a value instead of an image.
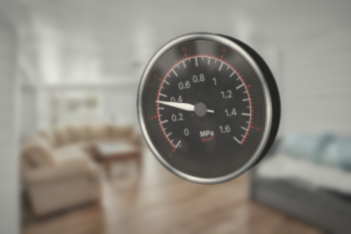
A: 0.35 MPa
